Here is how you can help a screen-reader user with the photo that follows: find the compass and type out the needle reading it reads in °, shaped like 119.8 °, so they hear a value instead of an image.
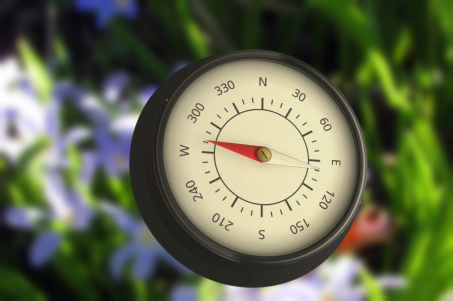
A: 280 °
